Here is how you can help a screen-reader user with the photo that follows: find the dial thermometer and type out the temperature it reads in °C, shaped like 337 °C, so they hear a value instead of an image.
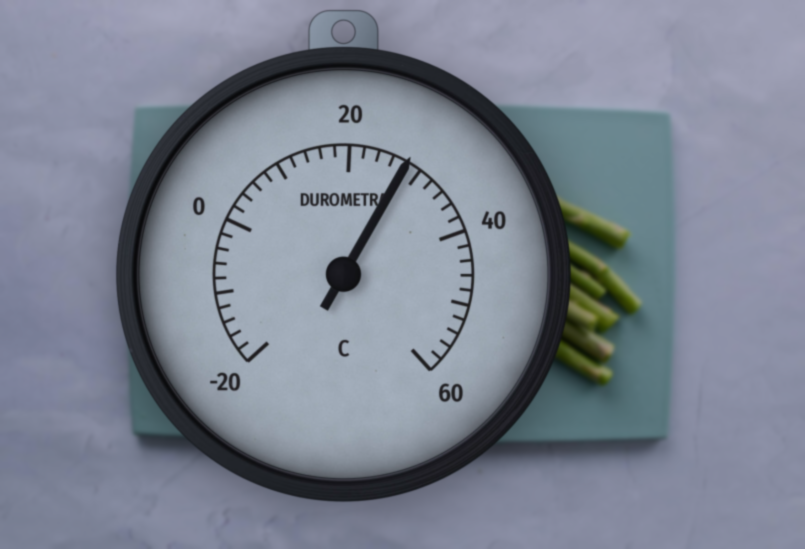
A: 28 °C
